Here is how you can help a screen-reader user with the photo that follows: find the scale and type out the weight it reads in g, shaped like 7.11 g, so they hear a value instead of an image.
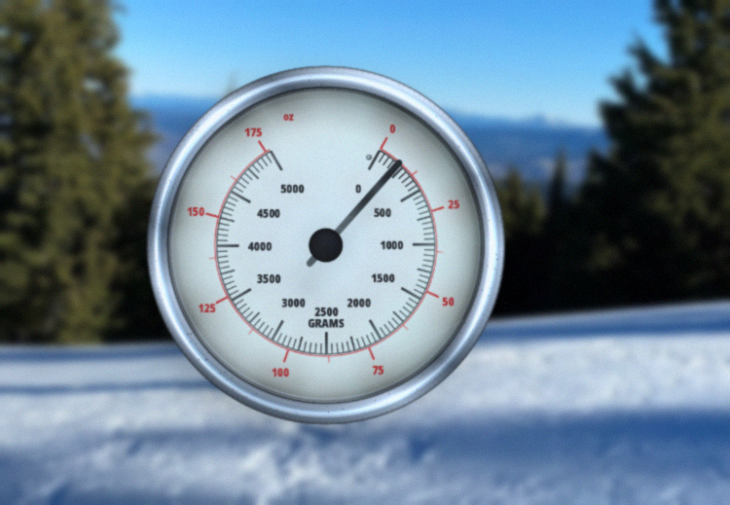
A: 200 g
